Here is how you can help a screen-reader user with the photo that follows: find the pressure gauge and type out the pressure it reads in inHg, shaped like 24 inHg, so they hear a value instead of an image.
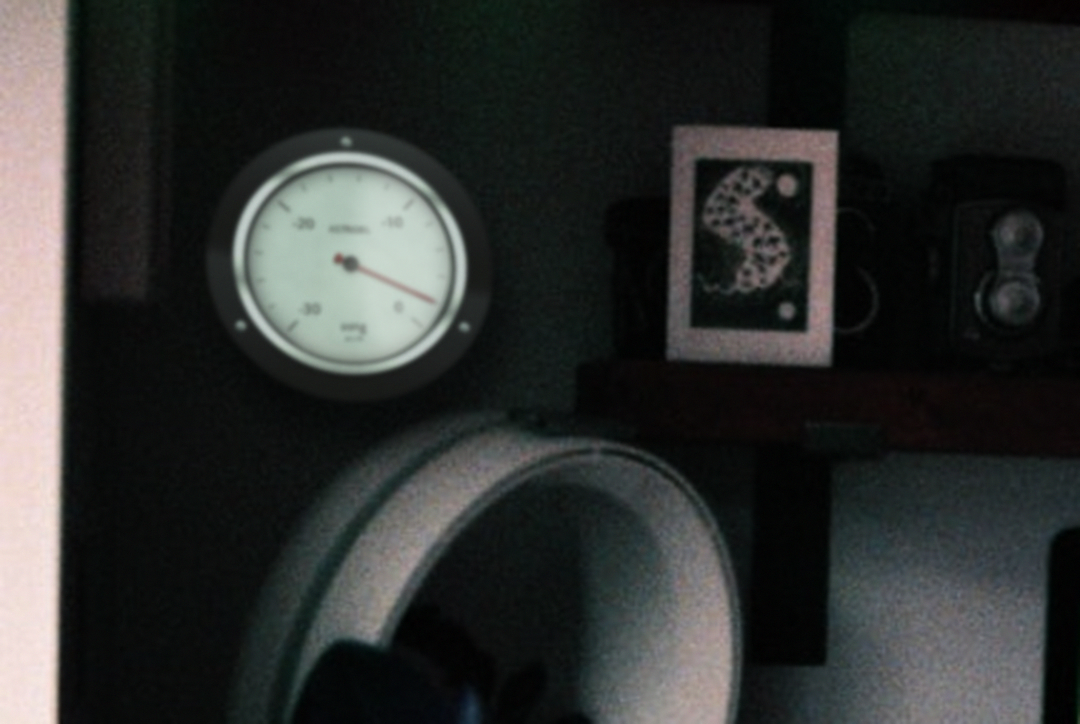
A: -2 inHg
